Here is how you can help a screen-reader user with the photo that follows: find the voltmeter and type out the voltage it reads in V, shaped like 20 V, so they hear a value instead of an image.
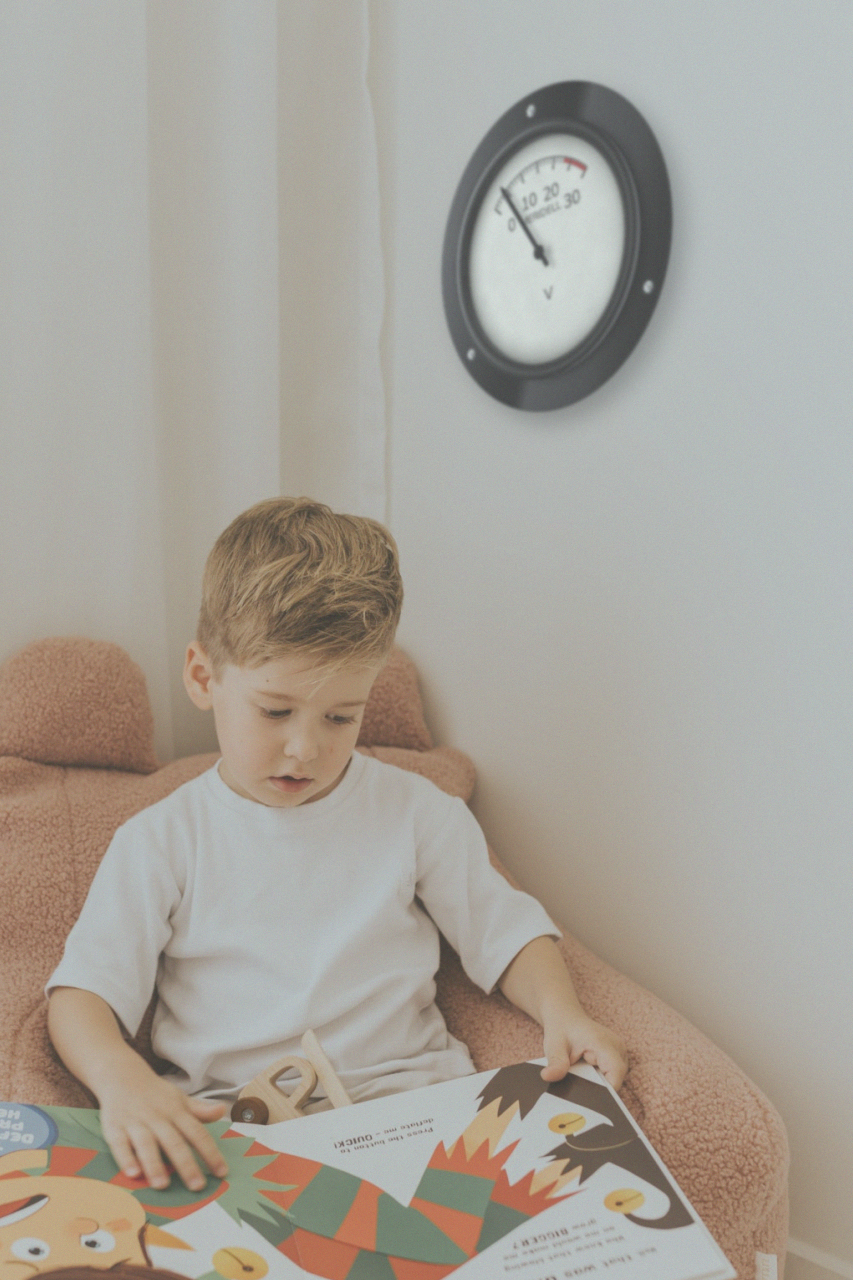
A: 5 V
